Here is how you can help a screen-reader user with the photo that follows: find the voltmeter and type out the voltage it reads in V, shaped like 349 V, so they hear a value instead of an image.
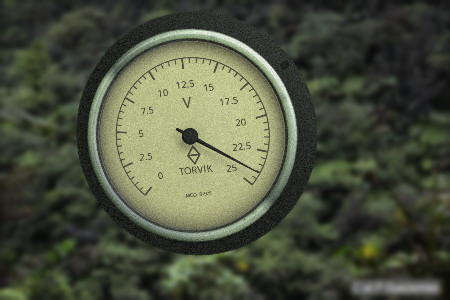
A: 24 V
